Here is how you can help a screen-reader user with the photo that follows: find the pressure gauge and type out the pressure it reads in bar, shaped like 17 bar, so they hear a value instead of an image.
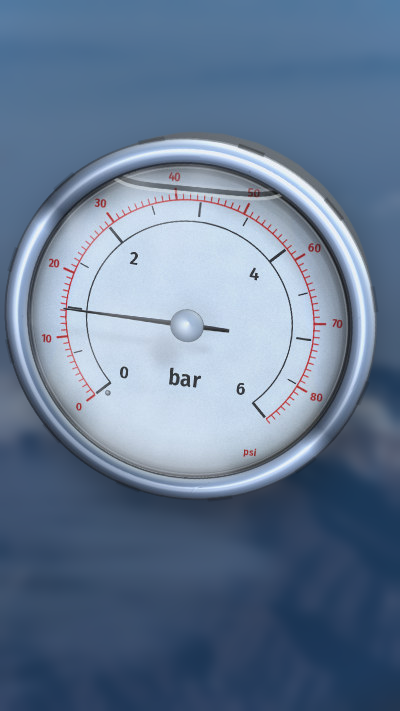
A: 1 bar
